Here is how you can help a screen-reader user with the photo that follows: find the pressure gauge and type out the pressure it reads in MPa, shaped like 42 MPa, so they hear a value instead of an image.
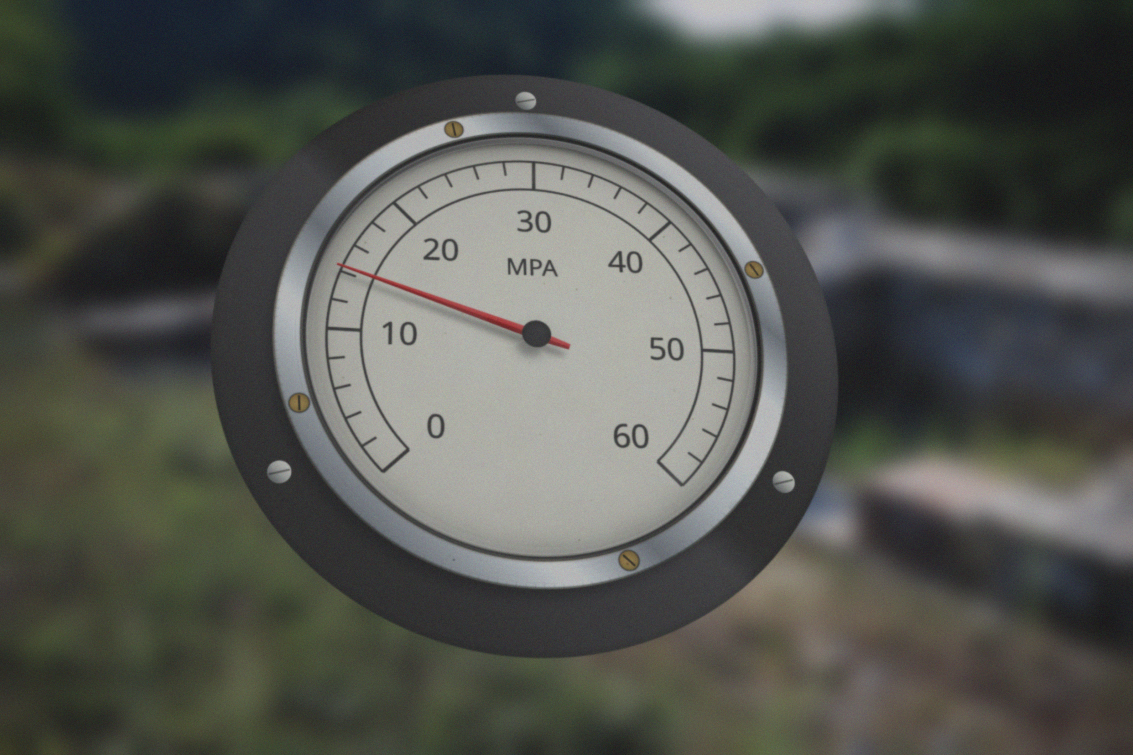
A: 14 MPa
